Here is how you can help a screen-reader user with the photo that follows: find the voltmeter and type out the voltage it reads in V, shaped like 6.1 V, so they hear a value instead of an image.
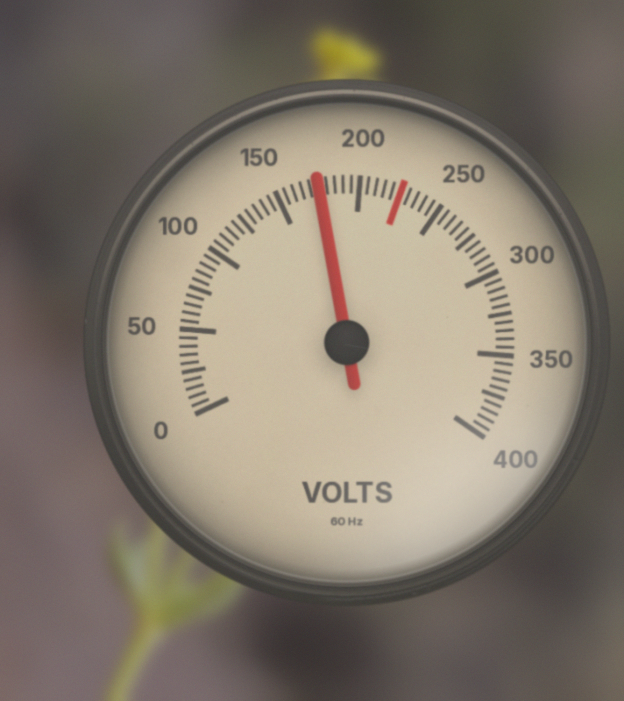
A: 175 V
